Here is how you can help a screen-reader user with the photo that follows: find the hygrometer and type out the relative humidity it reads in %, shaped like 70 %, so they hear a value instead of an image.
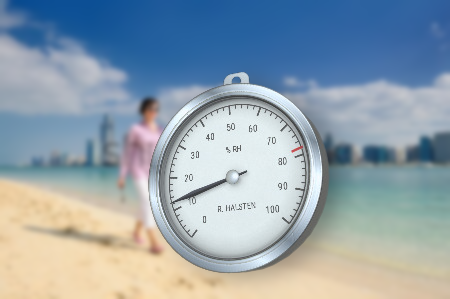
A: 12 %
